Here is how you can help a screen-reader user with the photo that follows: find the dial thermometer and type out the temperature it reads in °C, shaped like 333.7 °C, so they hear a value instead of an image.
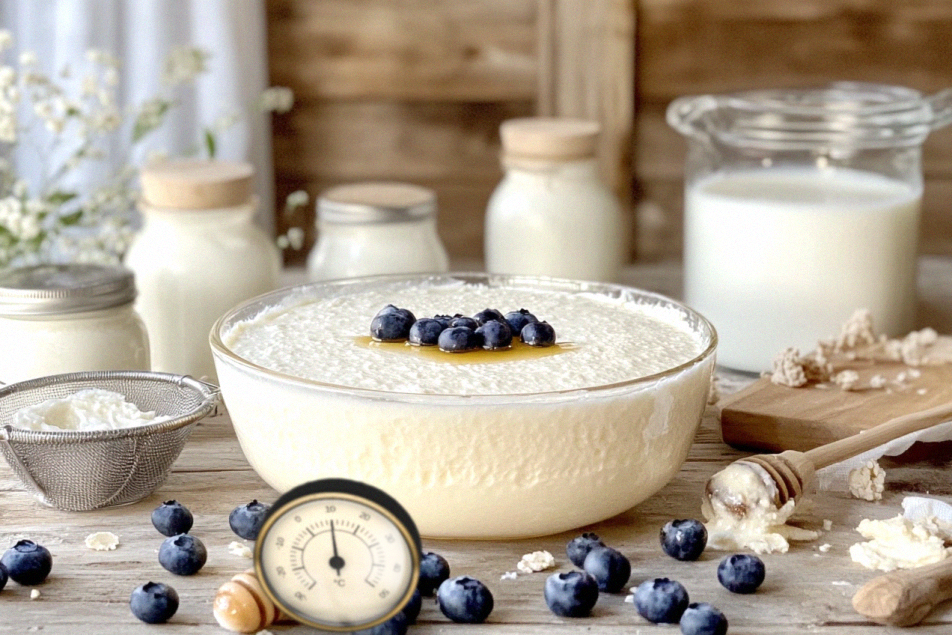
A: 10 °C
